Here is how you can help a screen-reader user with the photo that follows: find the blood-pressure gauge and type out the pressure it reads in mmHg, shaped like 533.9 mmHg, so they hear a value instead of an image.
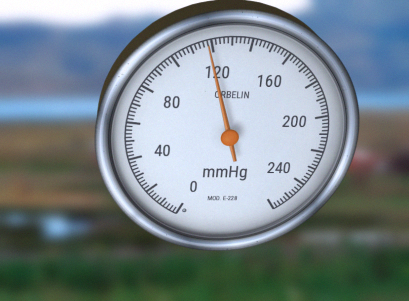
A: 118 mmHg
